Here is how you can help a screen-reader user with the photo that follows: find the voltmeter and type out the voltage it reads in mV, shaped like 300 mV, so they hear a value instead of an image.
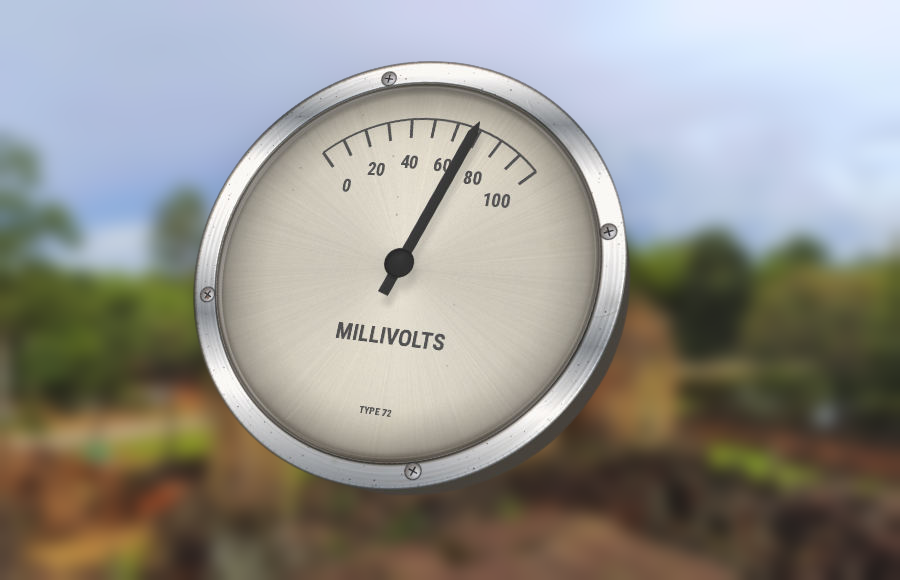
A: 70 mV
